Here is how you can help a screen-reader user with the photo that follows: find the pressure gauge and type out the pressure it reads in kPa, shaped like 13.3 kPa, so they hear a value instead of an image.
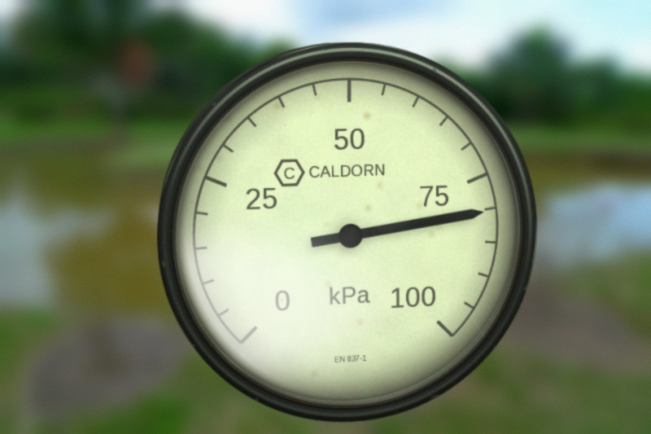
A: 80 kPa
